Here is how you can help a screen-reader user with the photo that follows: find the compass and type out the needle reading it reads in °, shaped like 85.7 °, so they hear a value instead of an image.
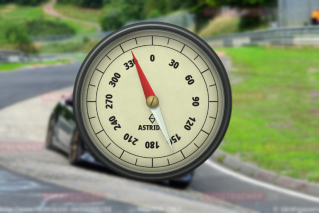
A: 337.5 °
